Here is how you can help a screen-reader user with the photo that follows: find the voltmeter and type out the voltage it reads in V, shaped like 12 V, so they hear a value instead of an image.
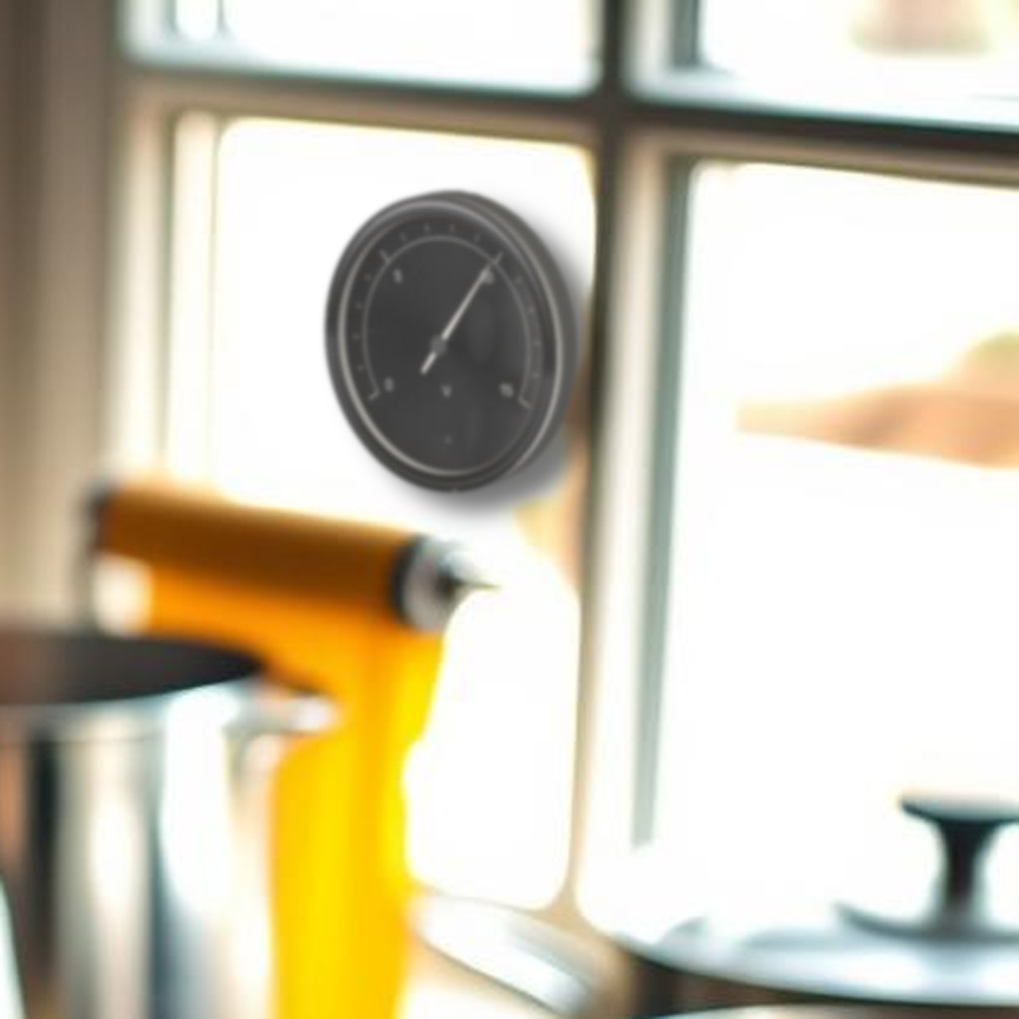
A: 10 V
